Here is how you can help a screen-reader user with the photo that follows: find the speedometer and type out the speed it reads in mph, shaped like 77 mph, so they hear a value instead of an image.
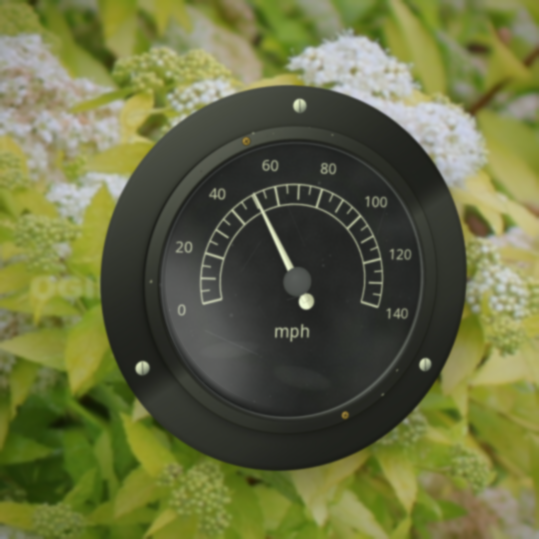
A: 50 mph
